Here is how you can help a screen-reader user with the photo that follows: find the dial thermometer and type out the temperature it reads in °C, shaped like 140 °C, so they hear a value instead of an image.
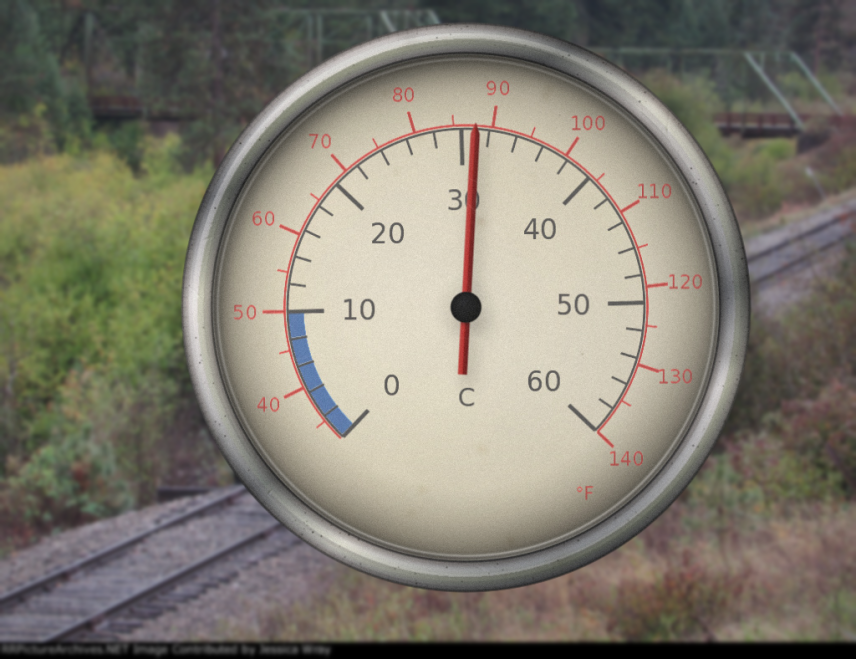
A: 31 °C
